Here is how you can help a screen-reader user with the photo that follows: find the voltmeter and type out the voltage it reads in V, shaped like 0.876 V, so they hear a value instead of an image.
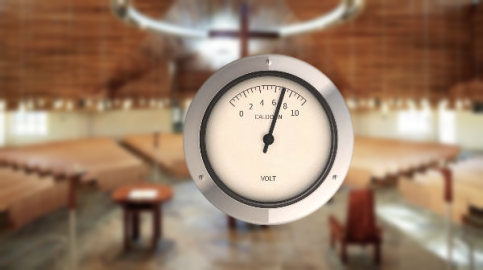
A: 7 V
